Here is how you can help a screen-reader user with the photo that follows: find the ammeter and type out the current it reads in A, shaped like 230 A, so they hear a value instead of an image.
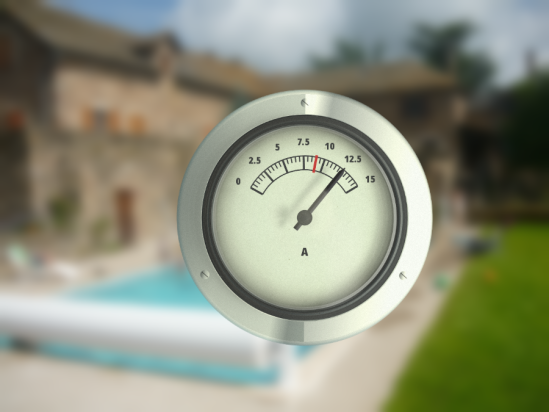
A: 12.5 A
